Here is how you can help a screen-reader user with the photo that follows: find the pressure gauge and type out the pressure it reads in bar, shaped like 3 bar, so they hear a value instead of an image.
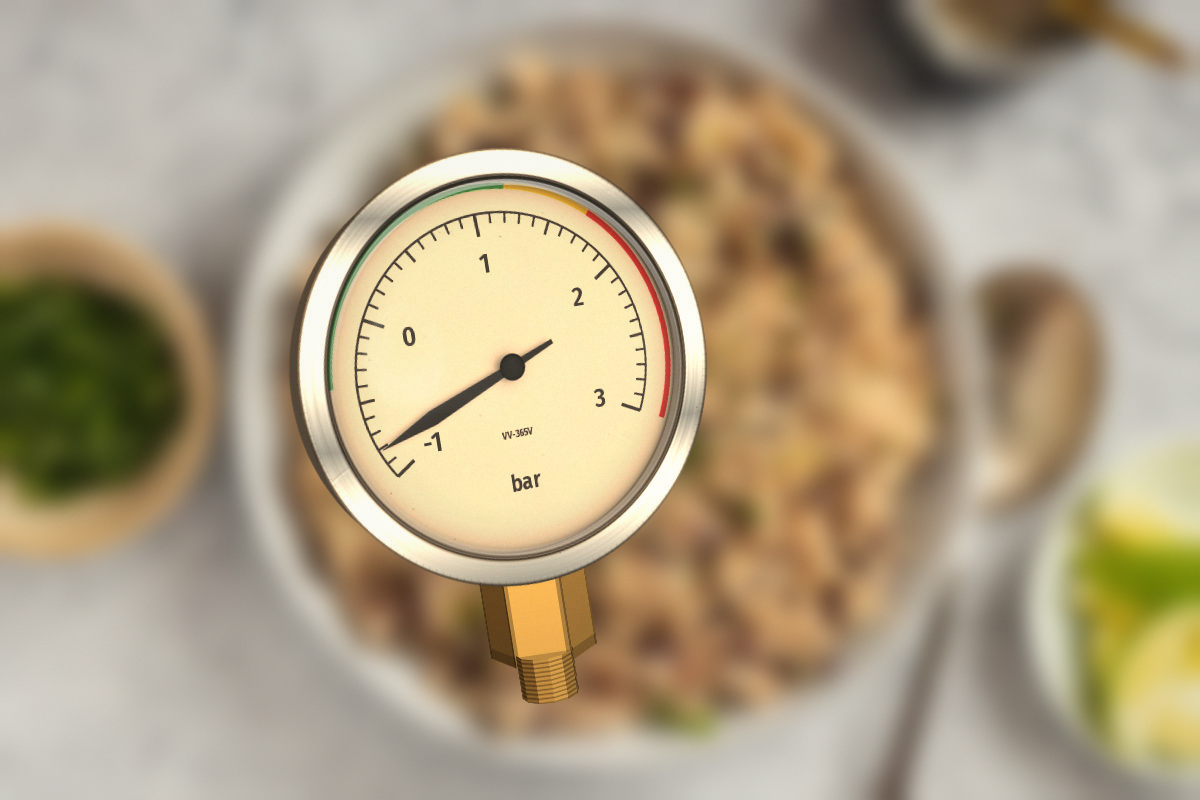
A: -0.8 bar
